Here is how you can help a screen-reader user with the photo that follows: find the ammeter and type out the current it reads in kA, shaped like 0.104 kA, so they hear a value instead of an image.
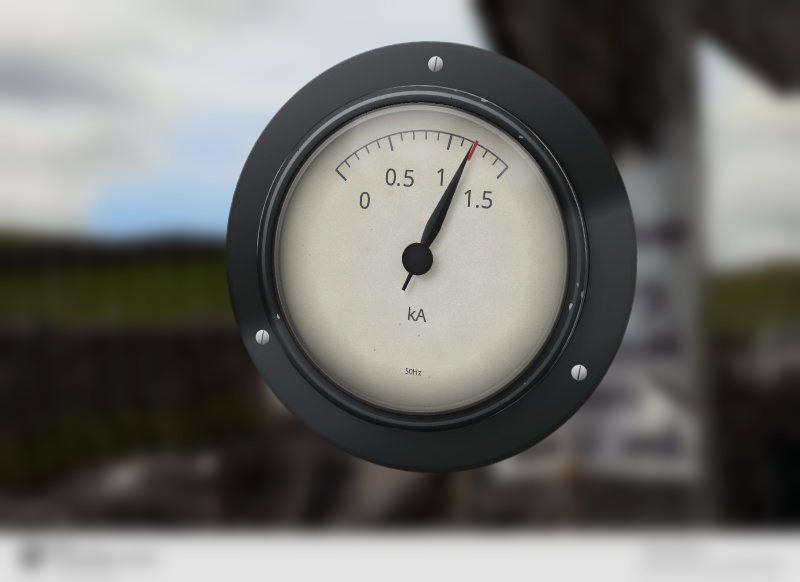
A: 1.2 kA
